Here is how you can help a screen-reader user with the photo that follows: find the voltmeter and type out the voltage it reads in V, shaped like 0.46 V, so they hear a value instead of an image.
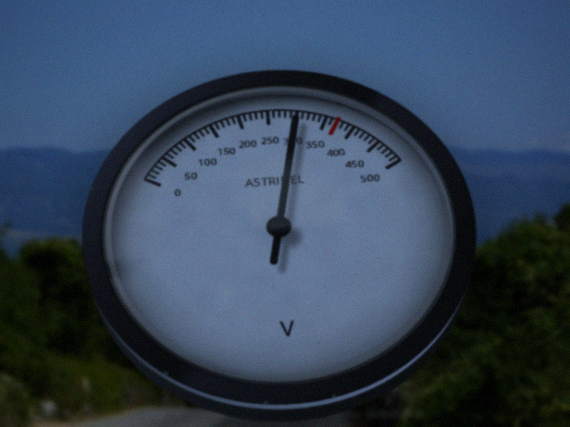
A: 300 V
